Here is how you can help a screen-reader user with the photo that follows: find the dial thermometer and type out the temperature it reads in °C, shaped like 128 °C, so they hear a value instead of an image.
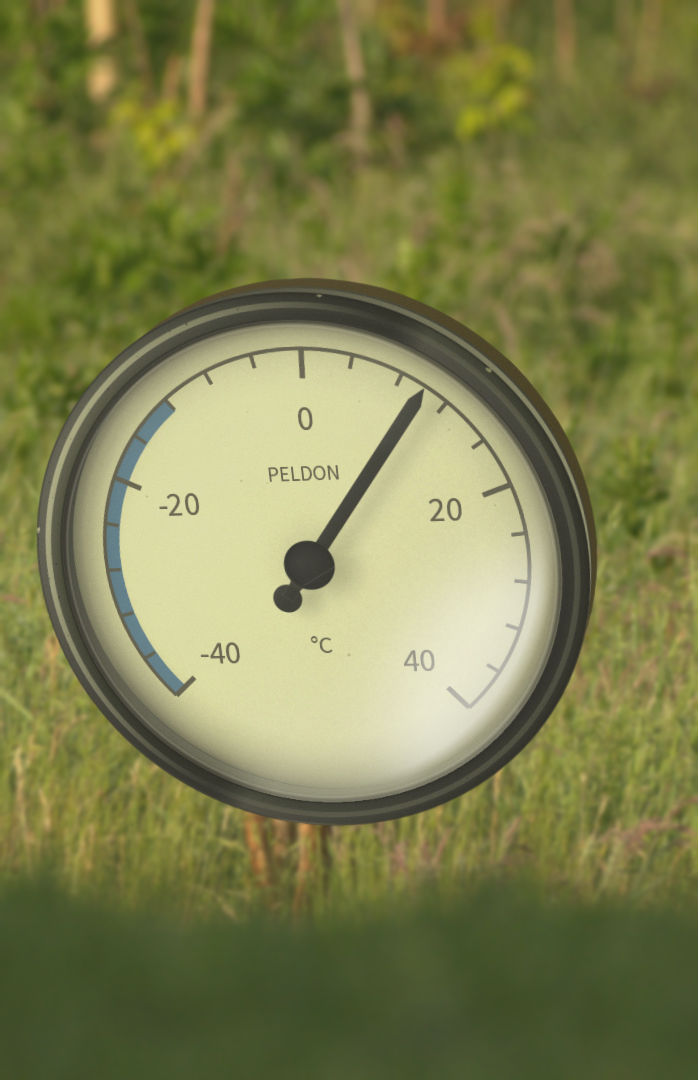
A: 10 °C
